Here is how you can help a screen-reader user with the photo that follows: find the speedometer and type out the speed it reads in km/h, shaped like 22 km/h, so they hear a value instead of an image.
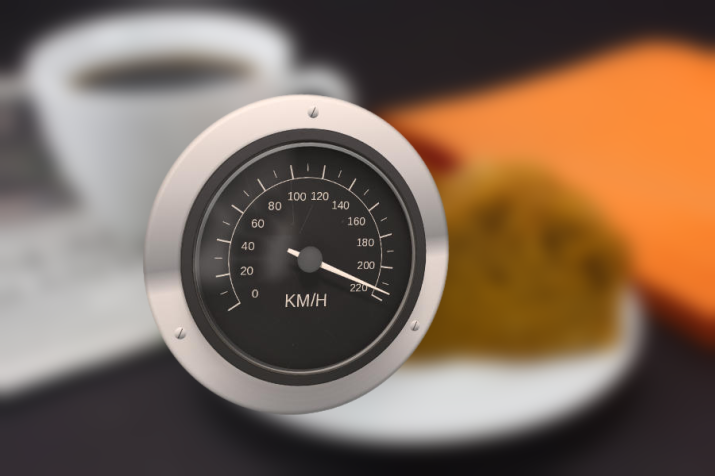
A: 215 km/h
